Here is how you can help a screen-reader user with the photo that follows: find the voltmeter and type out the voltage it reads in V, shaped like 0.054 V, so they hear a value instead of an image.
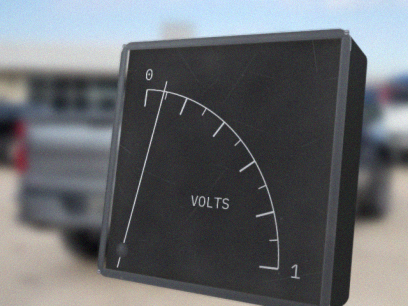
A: 0.1 V
